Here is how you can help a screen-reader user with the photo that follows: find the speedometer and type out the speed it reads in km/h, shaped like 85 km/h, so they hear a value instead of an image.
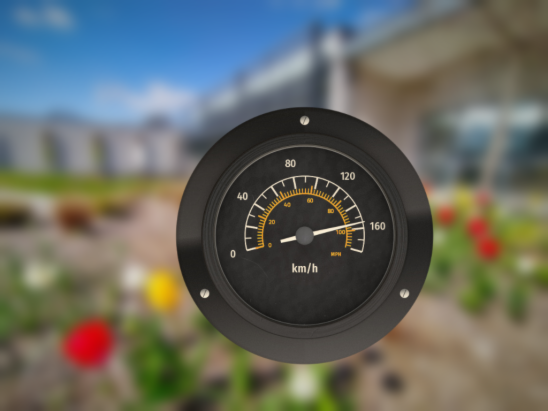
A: 155 km/h
